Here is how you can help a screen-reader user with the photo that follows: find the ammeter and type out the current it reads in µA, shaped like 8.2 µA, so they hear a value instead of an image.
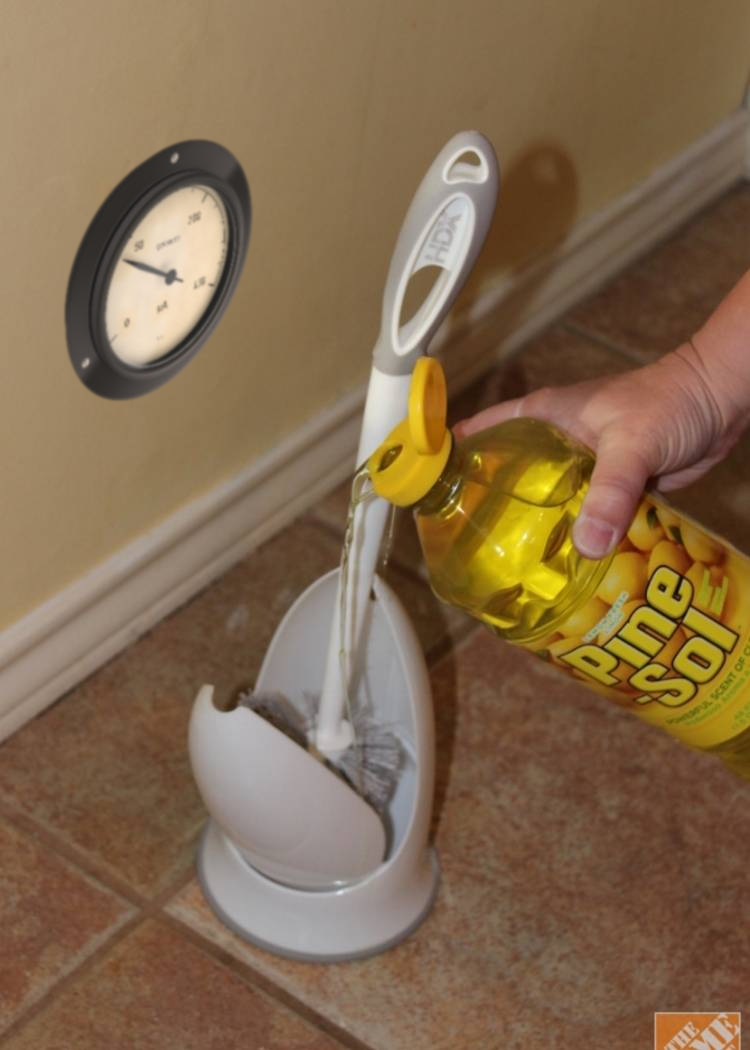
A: 40 µA
